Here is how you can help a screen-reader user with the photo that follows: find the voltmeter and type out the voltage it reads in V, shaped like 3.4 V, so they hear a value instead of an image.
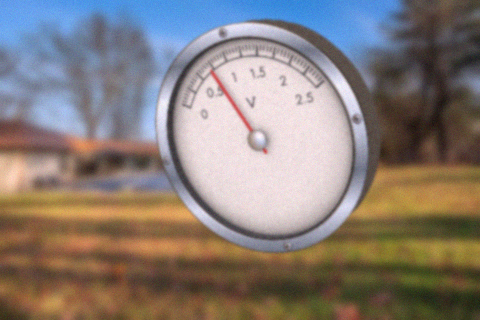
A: 0.75 V
